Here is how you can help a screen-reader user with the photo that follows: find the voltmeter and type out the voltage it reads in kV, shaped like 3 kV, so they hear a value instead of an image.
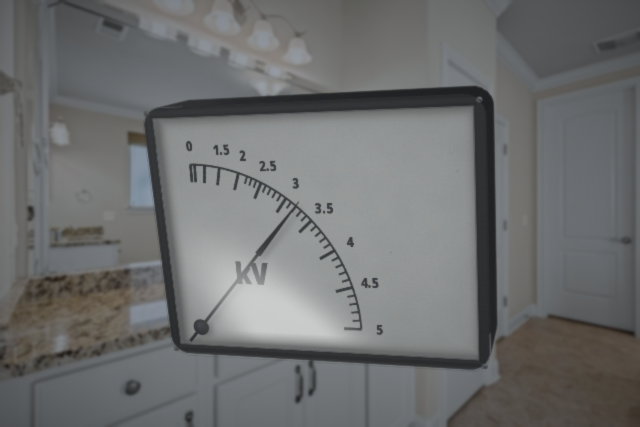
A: 3.2 kV
